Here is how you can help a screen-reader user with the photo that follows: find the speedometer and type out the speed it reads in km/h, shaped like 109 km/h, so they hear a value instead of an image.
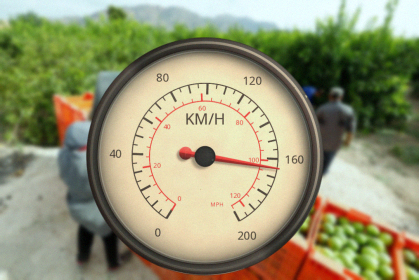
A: 165 km/h
